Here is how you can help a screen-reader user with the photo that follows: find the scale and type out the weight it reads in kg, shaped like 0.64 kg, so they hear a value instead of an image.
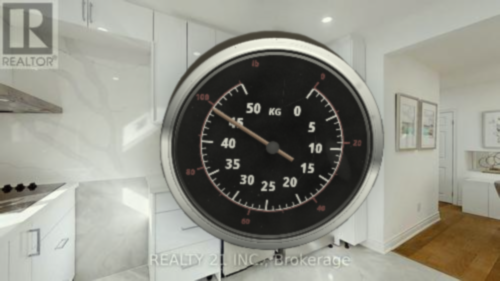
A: 45 kg
